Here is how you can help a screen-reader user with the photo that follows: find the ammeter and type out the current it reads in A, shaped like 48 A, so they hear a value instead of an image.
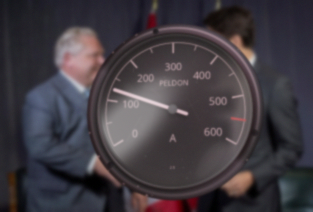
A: 125 A
